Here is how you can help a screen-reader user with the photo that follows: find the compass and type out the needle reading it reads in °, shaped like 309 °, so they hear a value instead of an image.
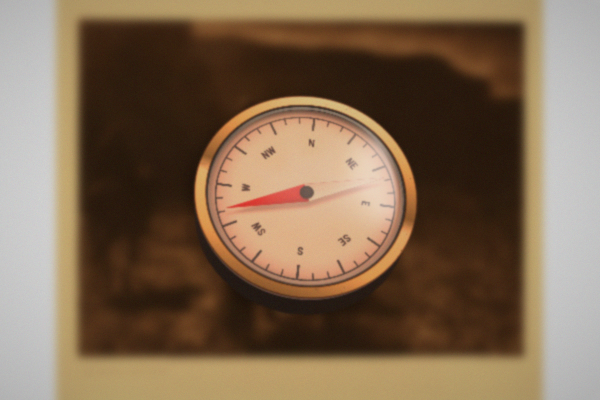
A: 250 °
